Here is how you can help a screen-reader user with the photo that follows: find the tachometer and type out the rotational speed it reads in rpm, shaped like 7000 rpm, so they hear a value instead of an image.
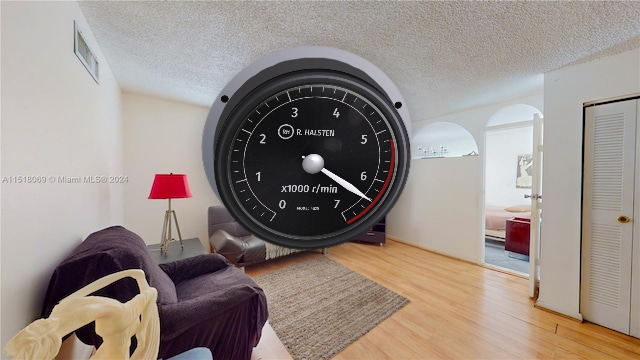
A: 6400 rpm
